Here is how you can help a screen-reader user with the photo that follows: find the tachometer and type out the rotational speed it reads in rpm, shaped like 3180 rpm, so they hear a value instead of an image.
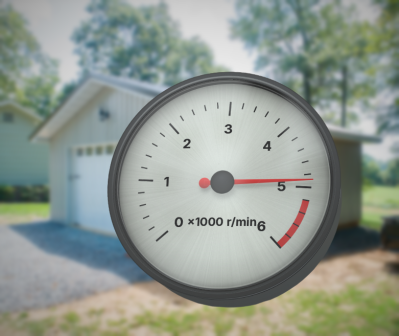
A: 4900 rpm
